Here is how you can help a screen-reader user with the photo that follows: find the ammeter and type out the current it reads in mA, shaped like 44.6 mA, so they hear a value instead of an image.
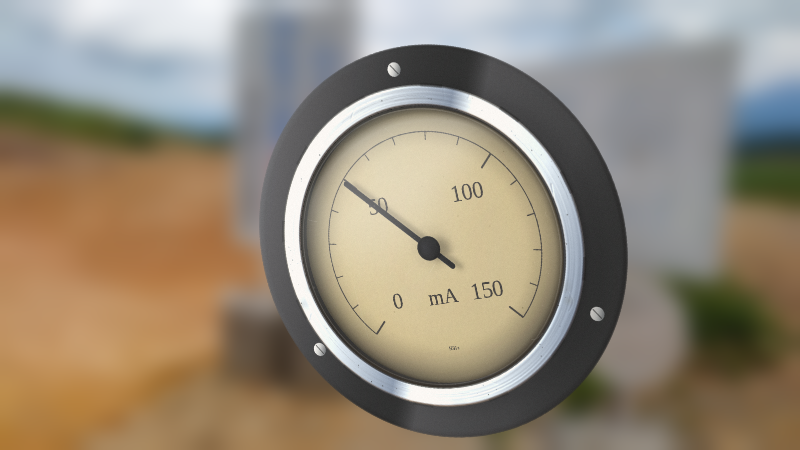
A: 50 mA
